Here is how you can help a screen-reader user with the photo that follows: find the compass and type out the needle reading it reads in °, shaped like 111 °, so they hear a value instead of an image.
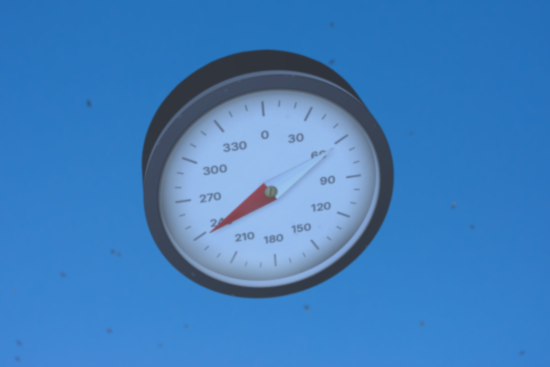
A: 240 °
